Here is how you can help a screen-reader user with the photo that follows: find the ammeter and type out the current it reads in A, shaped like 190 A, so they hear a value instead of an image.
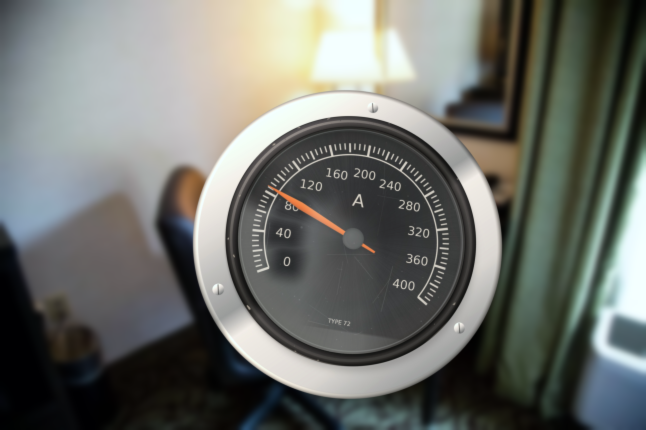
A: 85 A
